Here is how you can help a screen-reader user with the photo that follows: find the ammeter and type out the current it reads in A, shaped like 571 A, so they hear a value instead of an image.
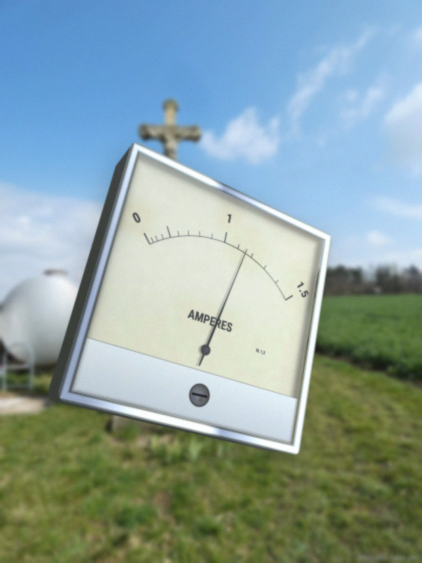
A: 1.15 A
